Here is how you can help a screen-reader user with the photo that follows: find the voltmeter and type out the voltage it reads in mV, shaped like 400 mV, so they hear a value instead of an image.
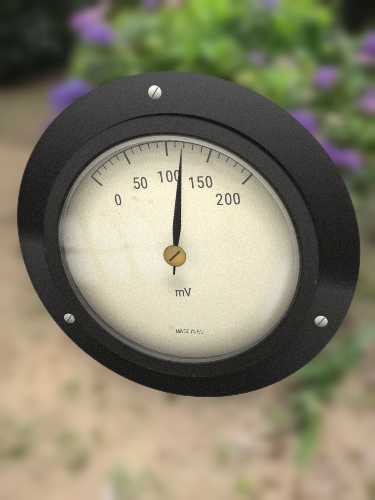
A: 120 mV
